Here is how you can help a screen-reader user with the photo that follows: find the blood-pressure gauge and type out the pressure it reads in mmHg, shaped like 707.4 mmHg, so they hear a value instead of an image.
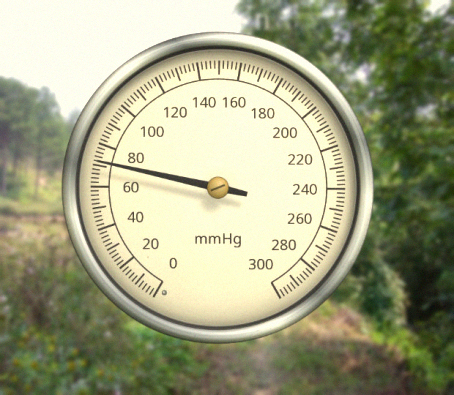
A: 72 mmHg
